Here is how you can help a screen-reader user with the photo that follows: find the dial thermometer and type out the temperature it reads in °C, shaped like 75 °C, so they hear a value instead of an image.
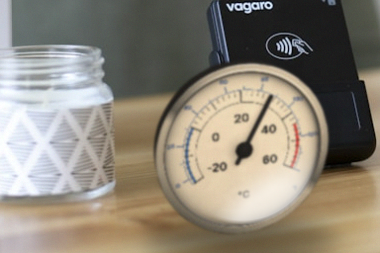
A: 30 °C
